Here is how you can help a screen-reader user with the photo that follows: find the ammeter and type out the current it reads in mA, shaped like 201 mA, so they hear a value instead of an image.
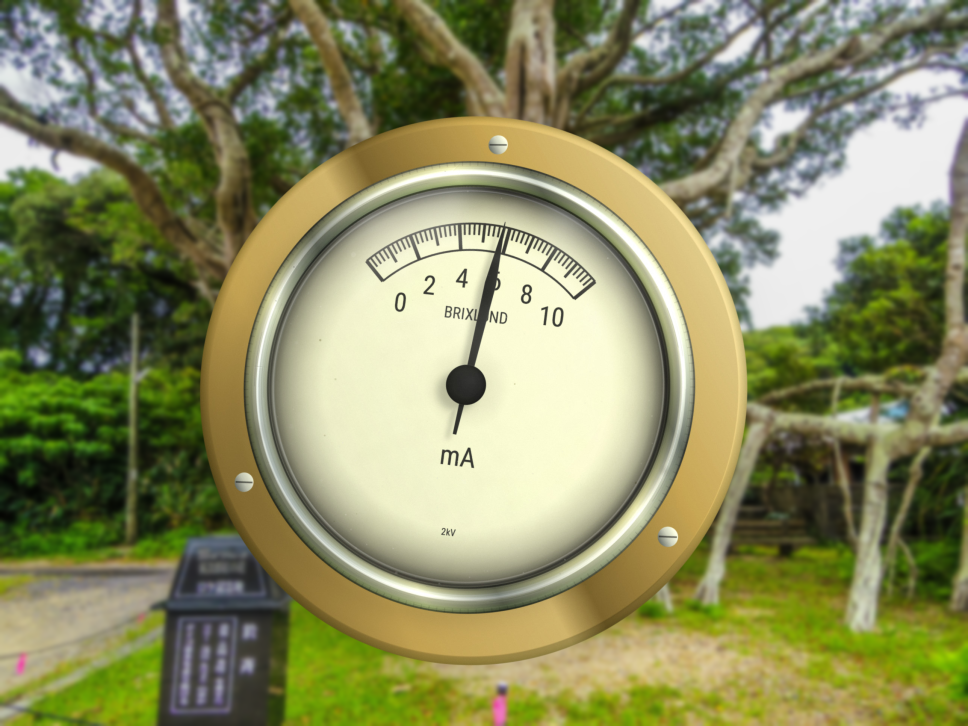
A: 5.8 mA
